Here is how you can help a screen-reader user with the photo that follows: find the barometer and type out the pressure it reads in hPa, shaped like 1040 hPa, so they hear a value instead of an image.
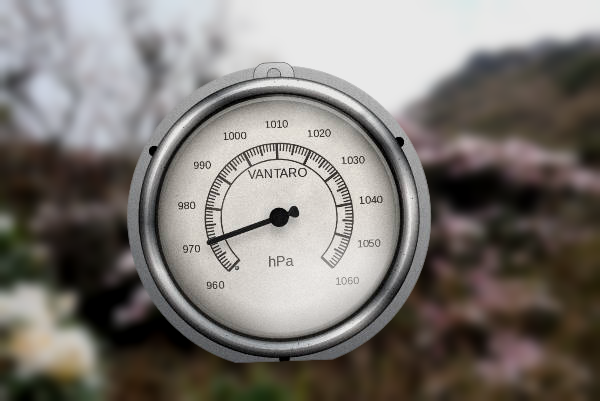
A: 970 hPa
